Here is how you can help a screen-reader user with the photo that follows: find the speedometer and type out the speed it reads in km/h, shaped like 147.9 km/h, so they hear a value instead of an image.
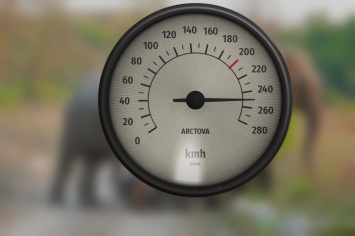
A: 250 km/h
